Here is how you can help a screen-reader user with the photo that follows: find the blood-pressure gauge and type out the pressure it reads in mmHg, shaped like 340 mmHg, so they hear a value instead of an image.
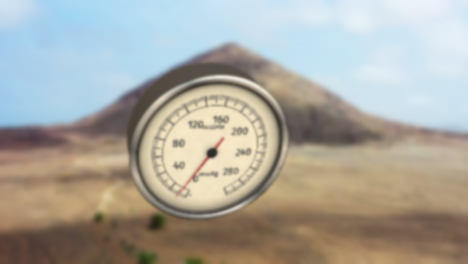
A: 10 mmHg
